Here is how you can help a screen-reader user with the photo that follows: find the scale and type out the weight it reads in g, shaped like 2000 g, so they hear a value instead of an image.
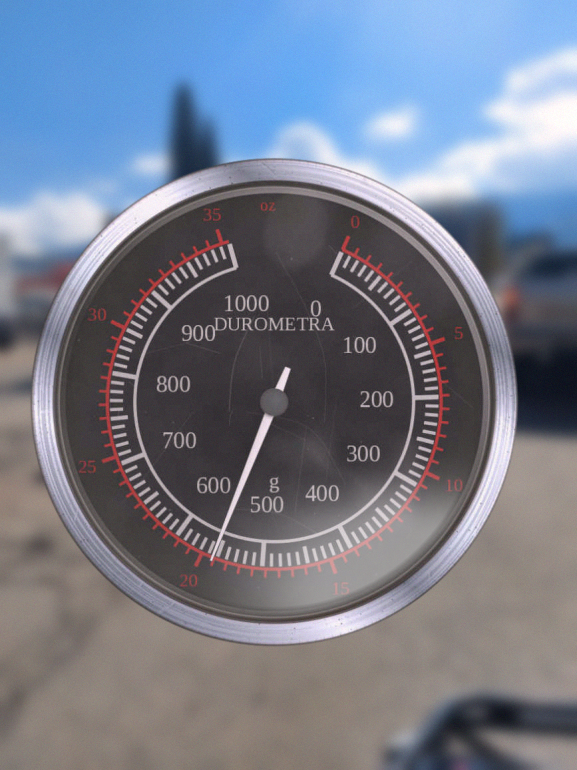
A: 555 g
